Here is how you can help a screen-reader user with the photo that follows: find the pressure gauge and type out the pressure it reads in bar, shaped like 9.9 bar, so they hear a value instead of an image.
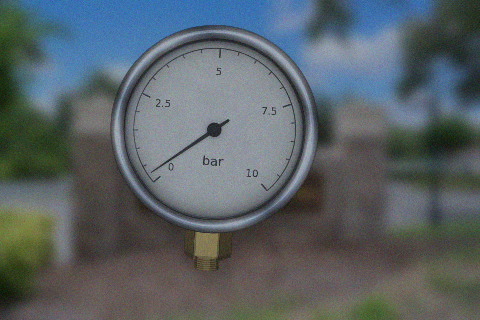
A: 0.25 bar
